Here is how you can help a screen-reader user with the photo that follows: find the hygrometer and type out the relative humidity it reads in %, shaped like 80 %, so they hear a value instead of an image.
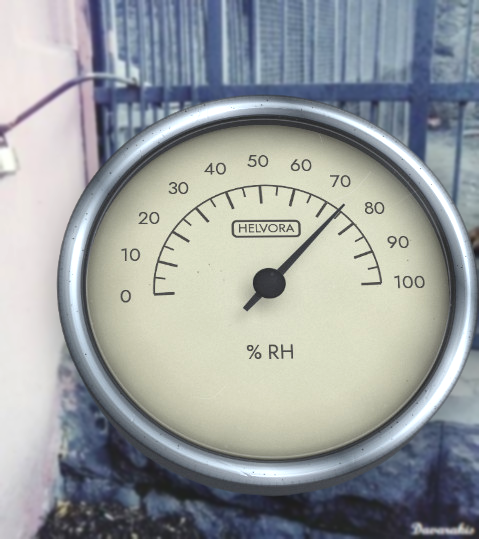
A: 75 %
